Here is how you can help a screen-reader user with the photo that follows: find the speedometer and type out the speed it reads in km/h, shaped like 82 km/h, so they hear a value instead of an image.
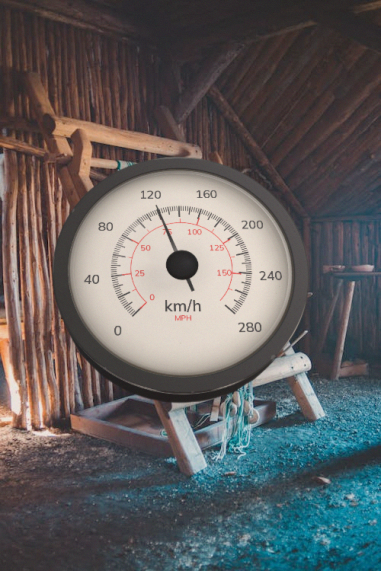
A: 120 km/h
